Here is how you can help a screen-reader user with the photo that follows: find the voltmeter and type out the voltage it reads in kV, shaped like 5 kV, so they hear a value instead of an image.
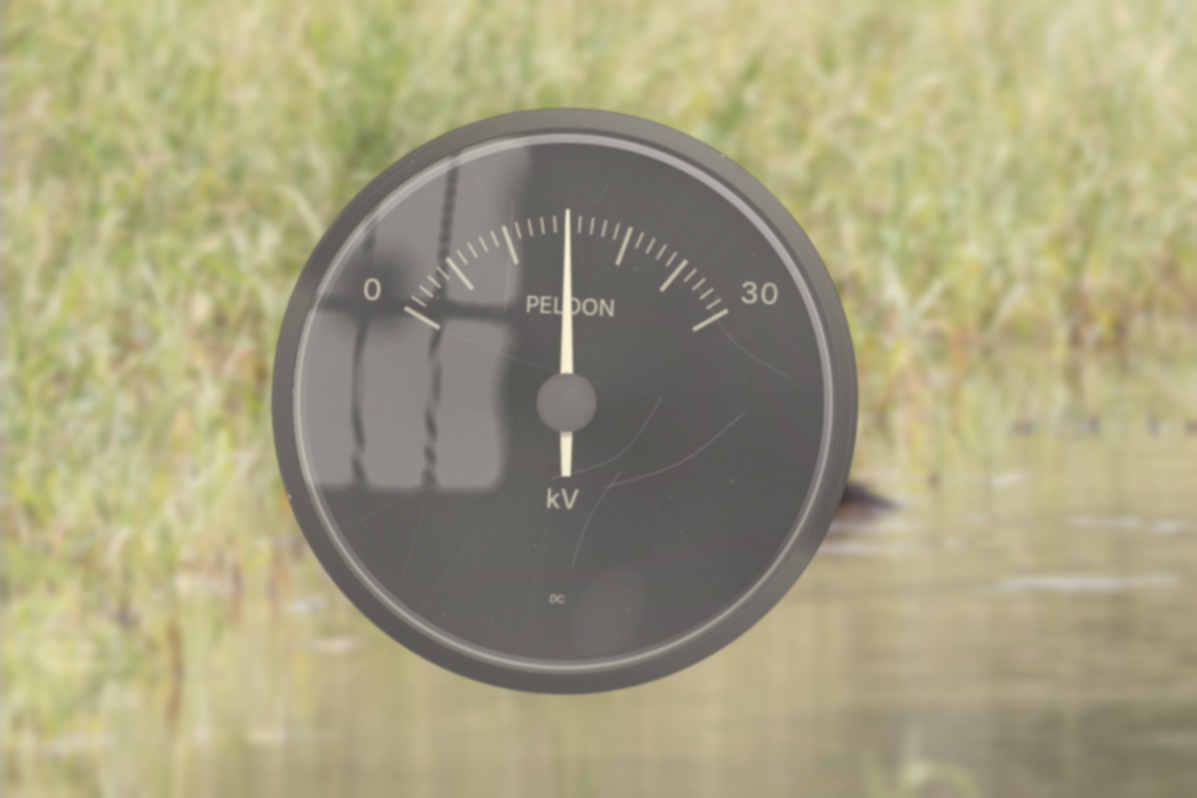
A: 15 kV
